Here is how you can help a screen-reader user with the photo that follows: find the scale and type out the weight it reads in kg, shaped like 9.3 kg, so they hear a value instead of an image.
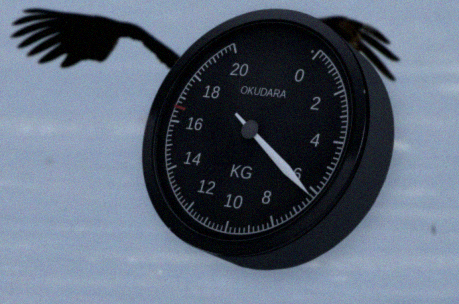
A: 6.2 kg
